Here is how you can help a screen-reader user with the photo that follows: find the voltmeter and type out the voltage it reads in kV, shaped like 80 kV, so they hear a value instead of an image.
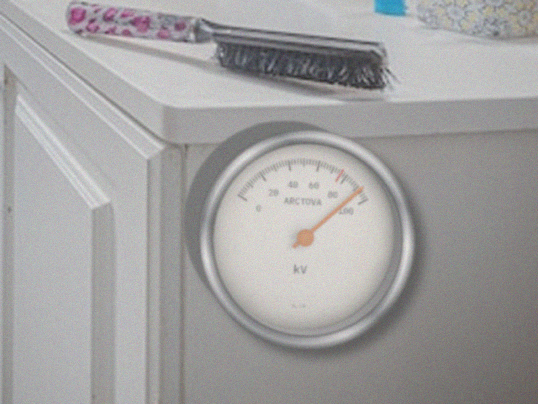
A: 90 kV
